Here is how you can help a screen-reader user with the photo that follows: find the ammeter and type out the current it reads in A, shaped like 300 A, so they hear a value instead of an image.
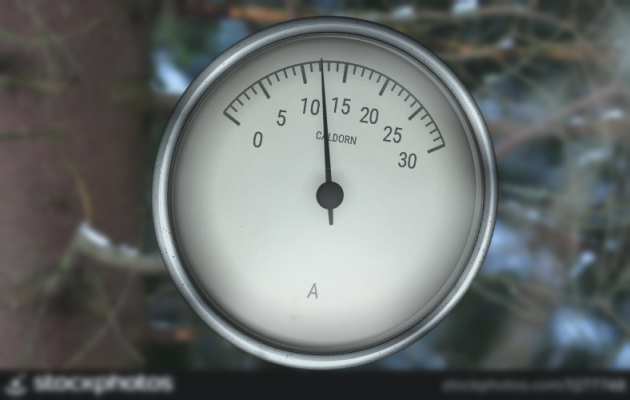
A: 12 A
